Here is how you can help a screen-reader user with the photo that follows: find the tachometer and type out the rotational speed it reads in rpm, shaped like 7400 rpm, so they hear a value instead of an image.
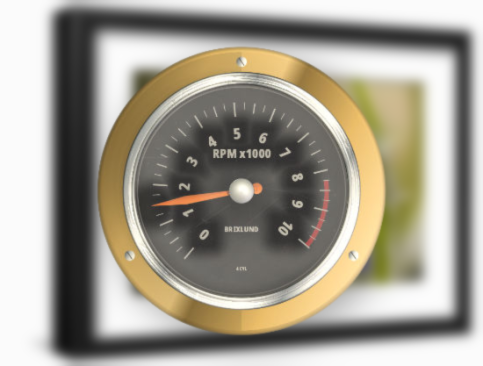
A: 1500 rpm
